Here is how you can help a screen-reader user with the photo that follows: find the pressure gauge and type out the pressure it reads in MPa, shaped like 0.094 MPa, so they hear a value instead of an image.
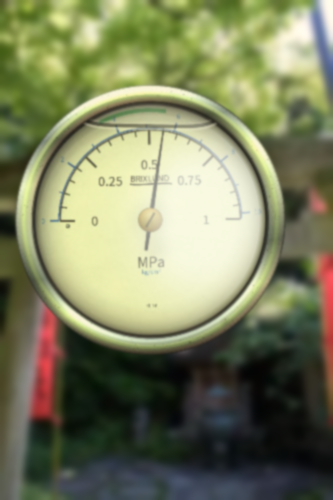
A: 0.55 MPa
